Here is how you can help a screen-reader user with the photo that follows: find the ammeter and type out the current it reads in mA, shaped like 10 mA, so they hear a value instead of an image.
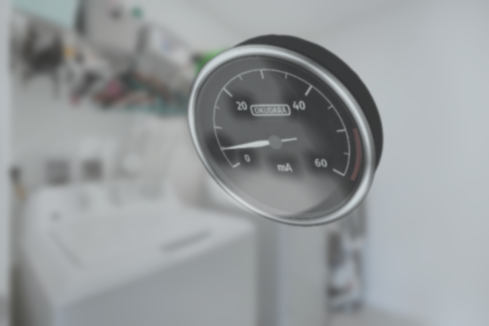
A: 5 mA
